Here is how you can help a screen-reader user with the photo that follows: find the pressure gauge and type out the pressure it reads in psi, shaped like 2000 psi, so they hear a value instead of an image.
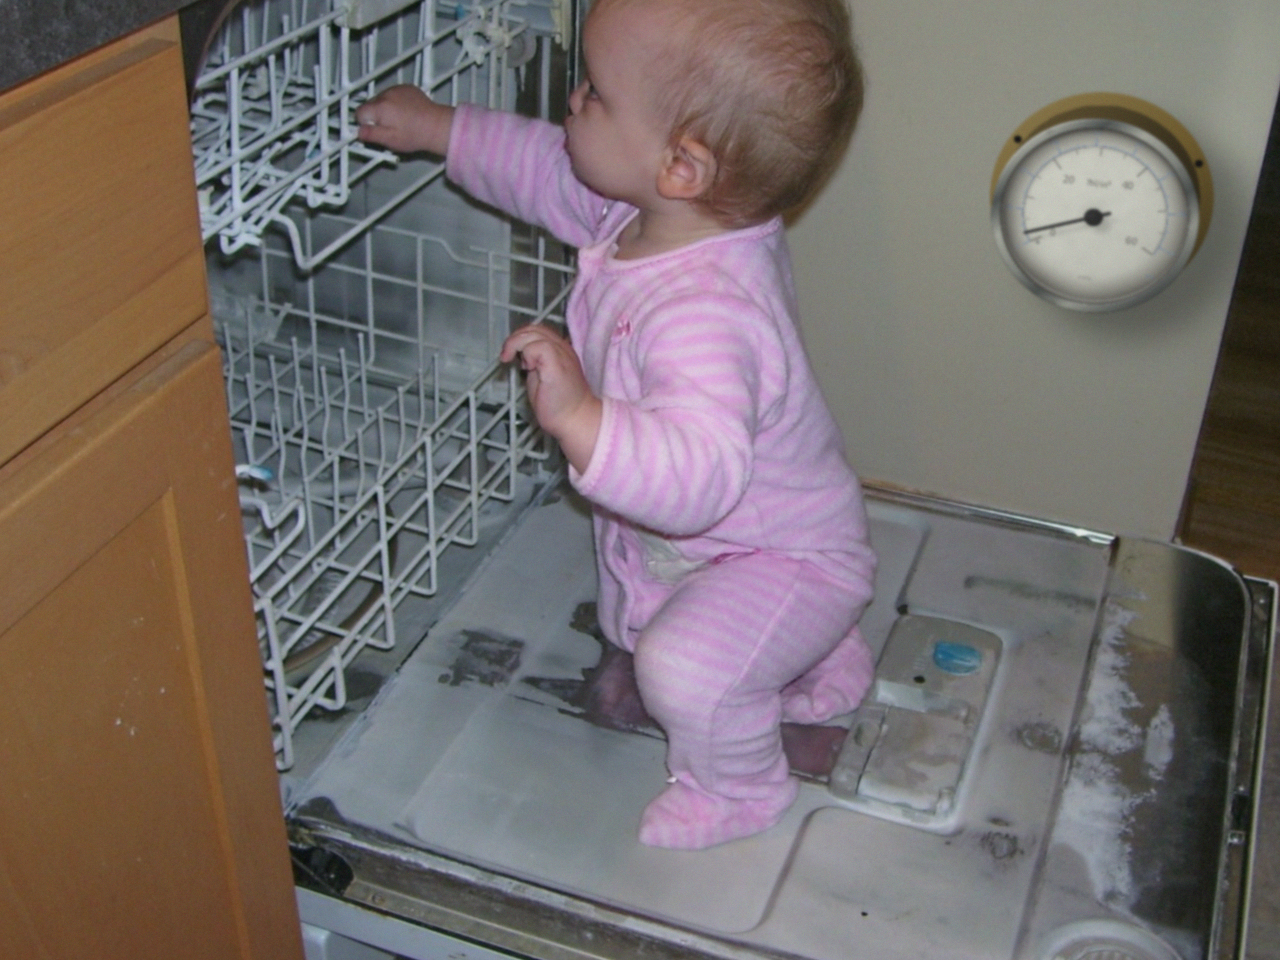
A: 2.5 psi
